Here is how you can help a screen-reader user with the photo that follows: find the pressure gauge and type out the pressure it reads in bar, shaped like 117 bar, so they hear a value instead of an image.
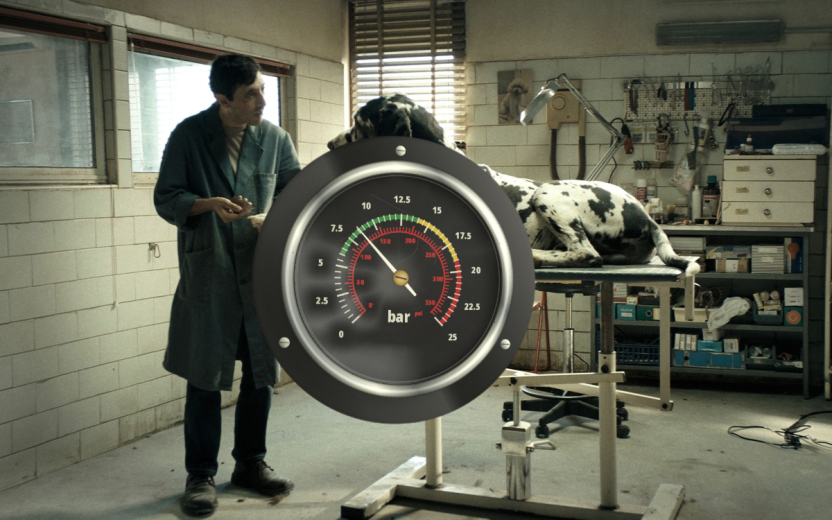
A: 8.5 bar
